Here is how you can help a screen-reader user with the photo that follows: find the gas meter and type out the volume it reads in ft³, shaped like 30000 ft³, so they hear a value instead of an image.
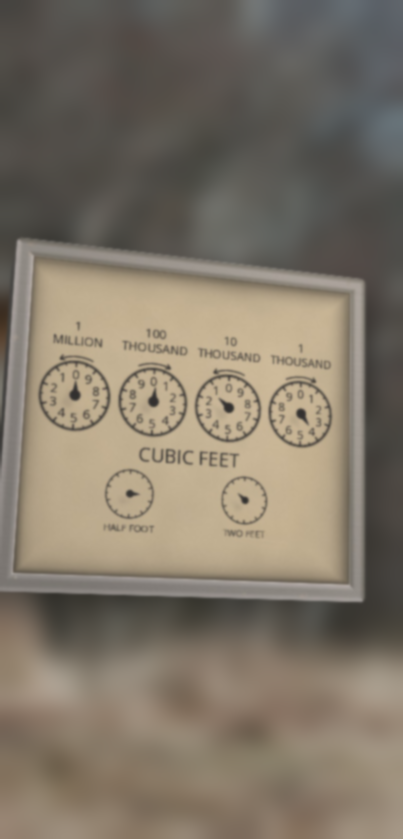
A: 1400 ft³
